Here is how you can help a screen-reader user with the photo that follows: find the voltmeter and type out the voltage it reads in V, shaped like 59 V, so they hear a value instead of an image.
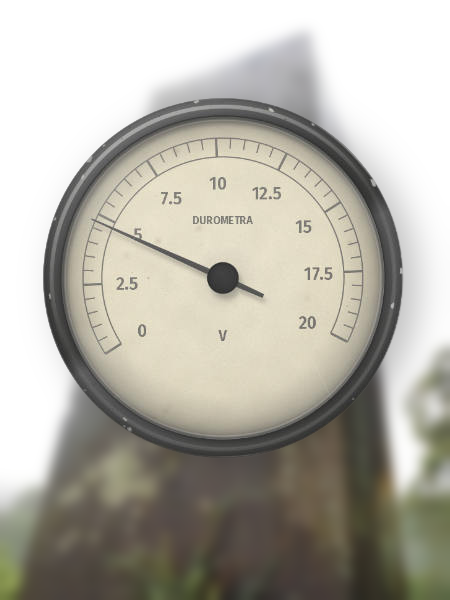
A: 4.75 V
